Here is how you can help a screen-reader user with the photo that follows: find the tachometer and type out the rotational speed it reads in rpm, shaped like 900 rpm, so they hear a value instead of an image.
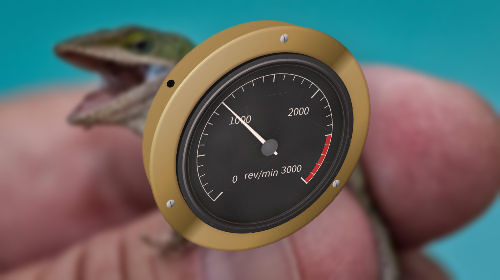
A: 1000 rpm
